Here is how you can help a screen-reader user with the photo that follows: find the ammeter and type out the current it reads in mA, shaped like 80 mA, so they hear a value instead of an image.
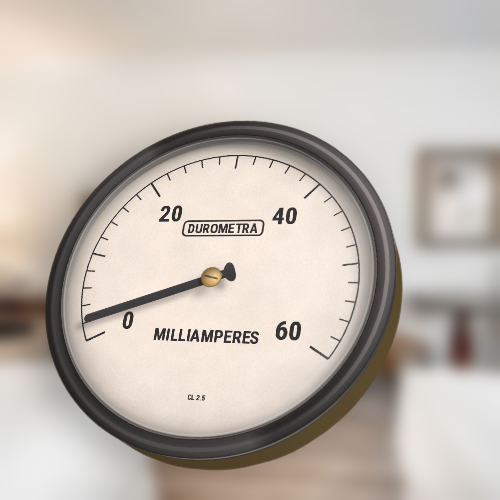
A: 2 mA
